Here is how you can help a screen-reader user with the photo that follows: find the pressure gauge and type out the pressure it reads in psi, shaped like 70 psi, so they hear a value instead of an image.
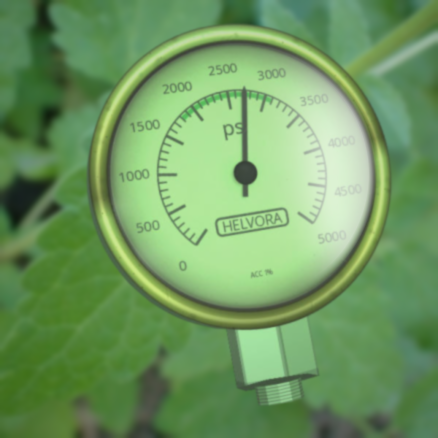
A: 2700 psi
